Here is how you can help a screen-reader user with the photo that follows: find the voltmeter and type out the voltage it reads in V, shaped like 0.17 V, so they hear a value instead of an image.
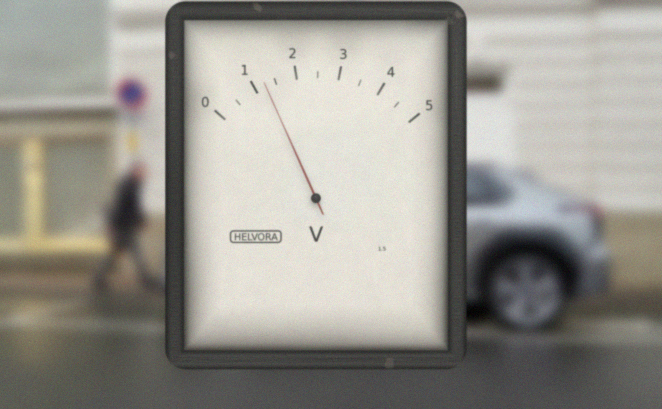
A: 1.25 V
